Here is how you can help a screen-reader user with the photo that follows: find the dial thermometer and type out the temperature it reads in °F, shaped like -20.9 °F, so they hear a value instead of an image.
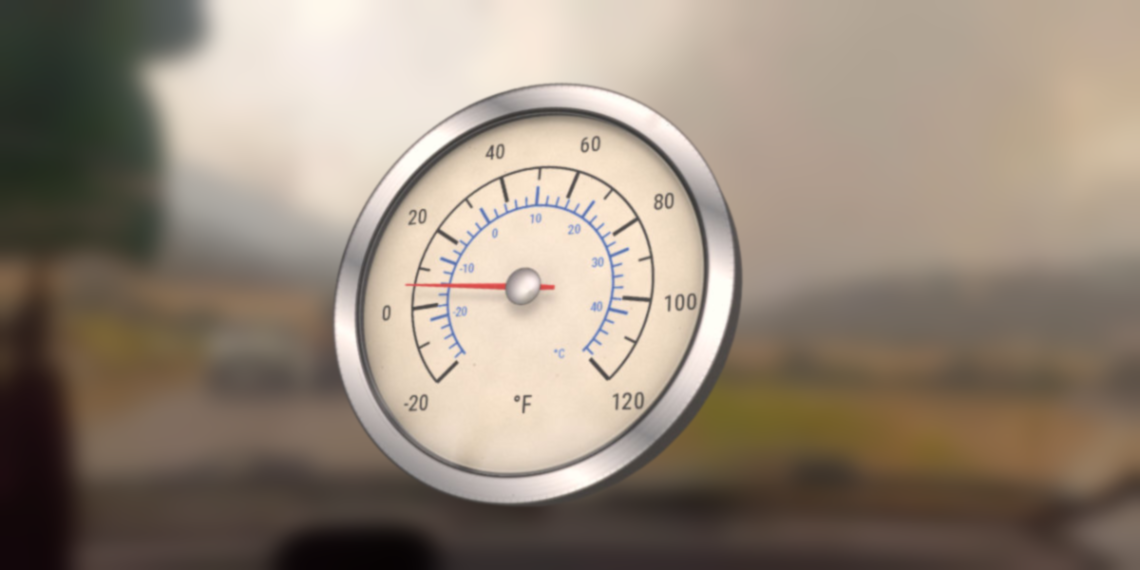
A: 5 °F
